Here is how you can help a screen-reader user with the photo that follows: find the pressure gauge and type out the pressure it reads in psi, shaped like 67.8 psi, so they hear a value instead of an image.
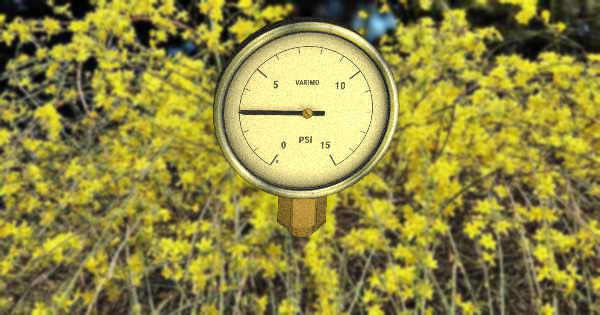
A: 3 psi
